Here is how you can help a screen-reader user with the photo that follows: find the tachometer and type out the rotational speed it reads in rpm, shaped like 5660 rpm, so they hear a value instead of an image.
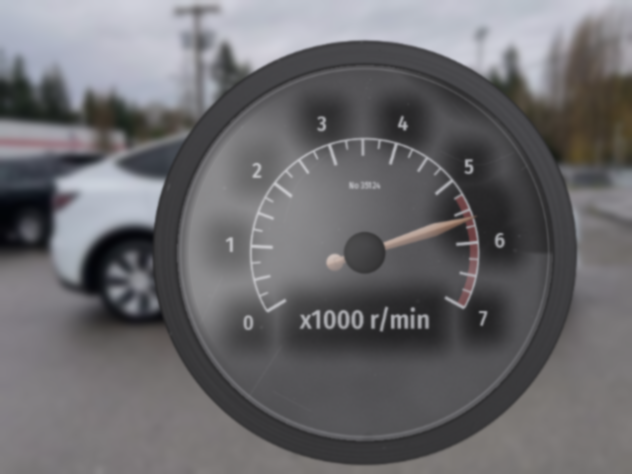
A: 5625 rpm
